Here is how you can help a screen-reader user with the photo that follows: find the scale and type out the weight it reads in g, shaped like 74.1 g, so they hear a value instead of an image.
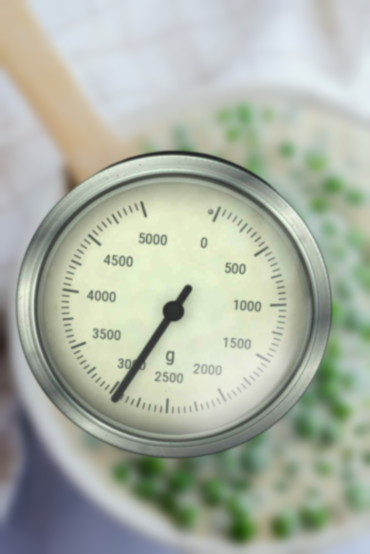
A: 2950 g
